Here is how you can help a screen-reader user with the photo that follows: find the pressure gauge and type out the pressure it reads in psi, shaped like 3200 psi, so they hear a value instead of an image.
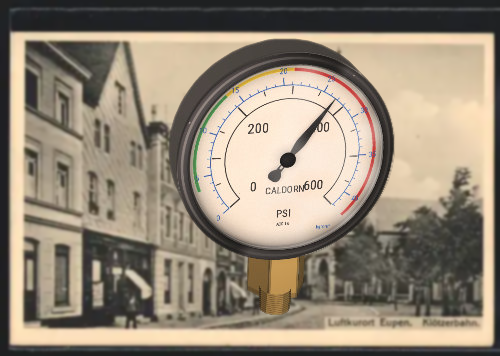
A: 375 psi
